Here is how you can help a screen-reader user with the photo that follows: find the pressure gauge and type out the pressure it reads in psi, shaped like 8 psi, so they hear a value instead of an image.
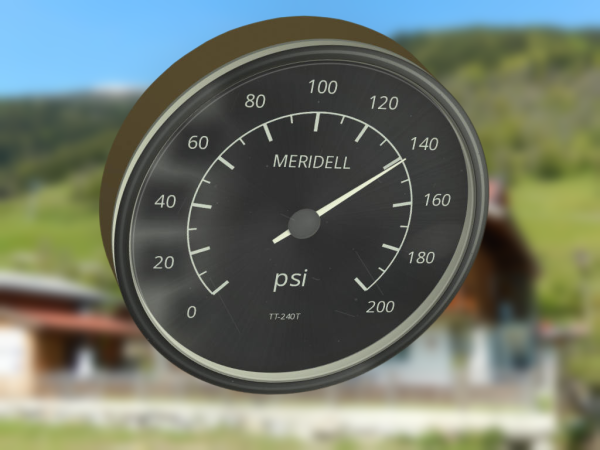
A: 140 psi
